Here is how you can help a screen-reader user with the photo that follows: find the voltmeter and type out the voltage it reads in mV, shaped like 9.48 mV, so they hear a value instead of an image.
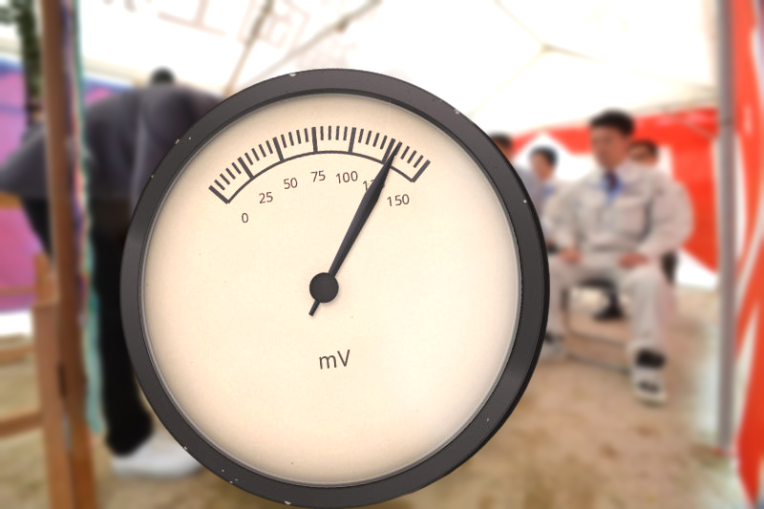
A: 130 mV
